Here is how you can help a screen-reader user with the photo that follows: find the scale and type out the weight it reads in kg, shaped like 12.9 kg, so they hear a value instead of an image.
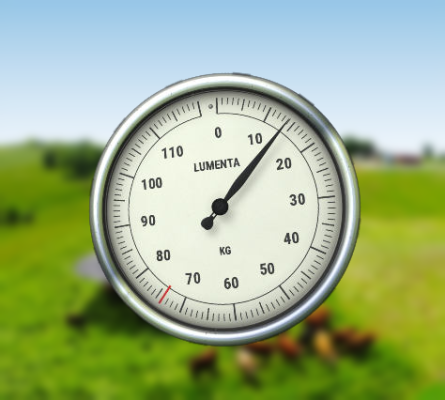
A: 14 kg
